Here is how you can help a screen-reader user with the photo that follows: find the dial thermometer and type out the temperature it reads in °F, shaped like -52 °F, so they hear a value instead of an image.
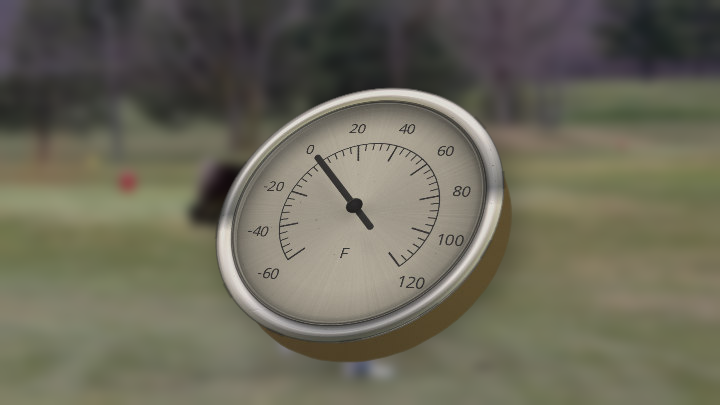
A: 0 °F
